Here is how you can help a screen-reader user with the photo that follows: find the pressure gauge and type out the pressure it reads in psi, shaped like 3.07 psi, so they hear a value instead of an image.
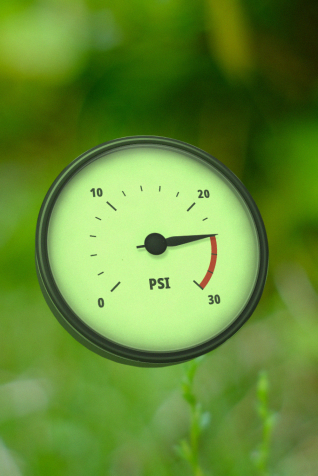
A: 24 psi
